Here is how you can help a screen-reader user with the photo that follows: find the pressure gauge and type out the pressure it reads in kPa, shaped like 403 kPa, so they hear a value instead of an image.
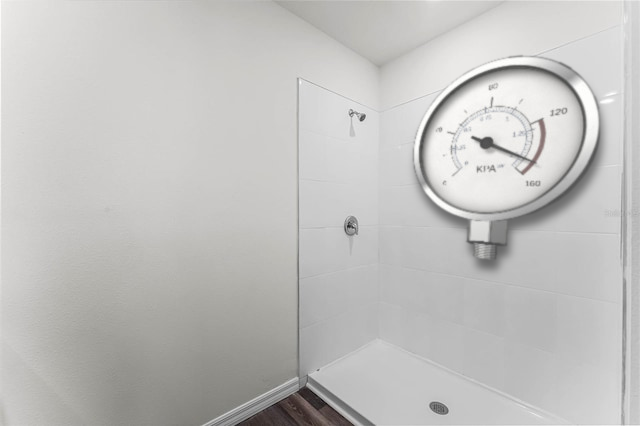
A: 150 kPa
